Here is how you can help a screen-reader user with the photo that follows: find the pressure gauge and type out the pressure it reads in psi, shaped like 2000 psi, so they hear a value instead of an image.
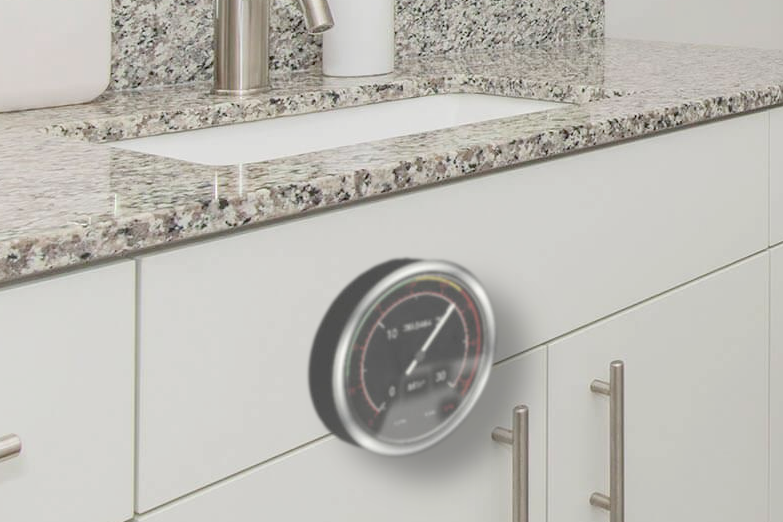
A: 20 psi
